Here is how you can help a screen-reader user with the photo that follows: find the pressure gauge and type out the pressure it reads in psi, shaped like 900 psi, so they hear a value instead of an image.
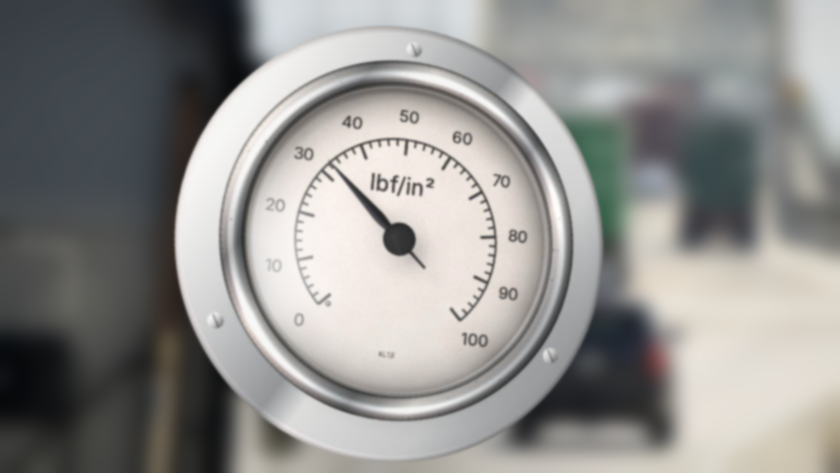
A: 32 psi
